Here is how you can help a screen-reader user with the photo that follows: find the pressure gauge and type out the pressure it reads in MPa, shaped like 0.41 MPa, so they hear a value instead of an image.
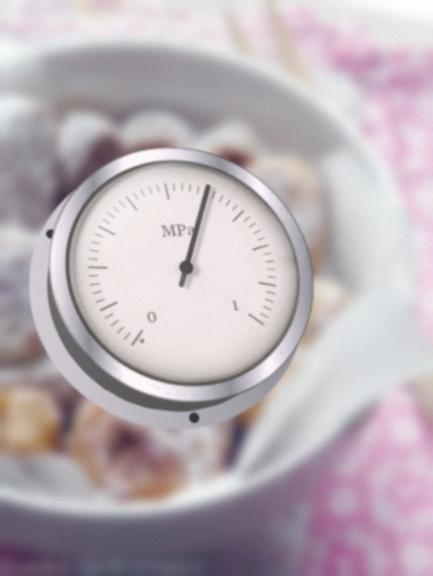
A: 0.6 MPa
